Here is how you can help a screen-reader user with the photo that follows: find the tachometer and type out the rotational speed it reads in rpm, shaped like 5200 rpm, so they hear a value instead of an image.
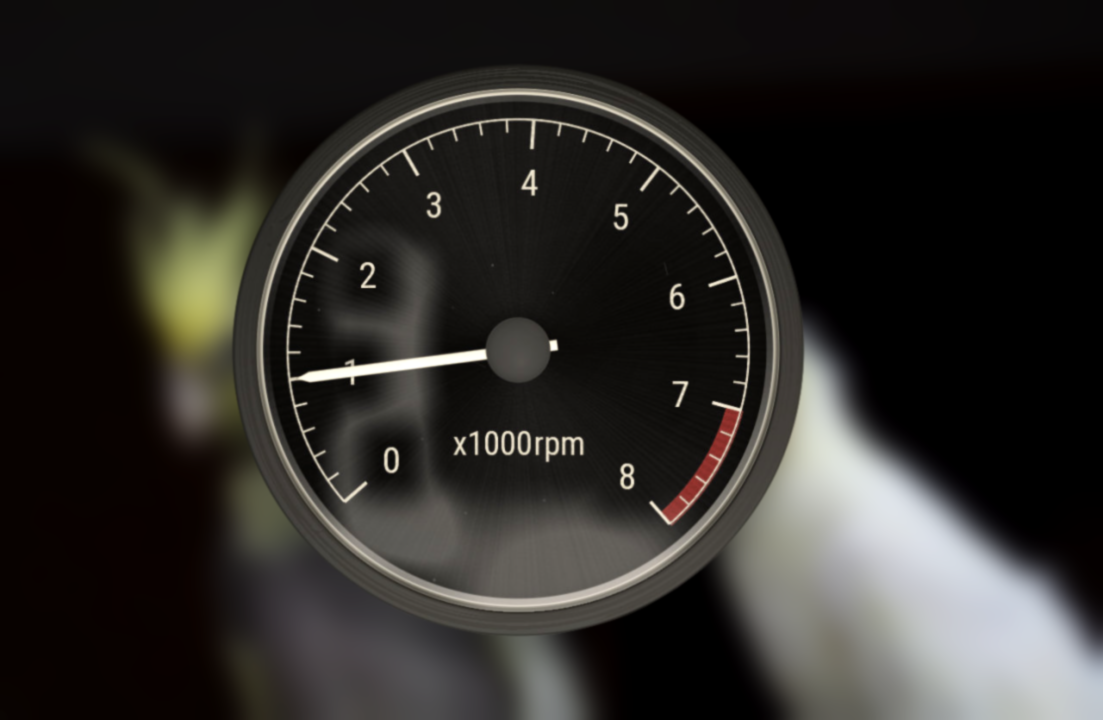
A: 1000 rpm
